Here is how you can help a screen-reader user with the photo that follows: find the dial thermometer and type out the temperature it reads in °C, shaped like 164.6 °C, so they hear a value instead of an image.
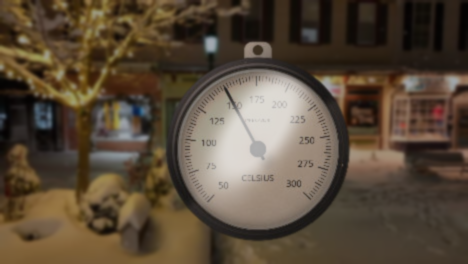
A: 150 °C
